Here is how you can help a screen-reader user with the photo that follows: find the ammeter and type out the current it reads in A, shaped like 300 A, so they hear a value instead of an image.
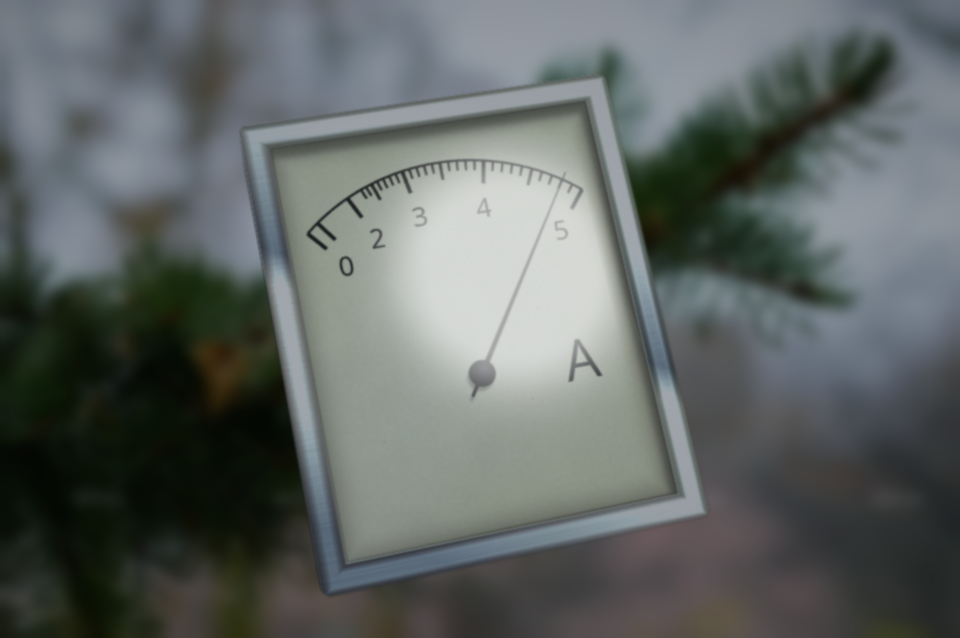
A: 4.8 A
